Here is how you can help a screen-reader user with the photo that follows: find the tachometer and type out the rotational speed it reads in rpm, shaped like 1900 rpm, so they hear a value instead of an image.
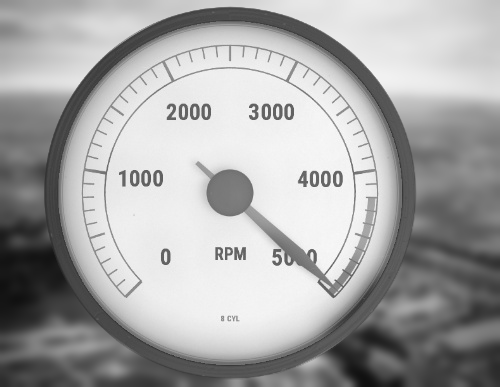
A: 4950 rpm
